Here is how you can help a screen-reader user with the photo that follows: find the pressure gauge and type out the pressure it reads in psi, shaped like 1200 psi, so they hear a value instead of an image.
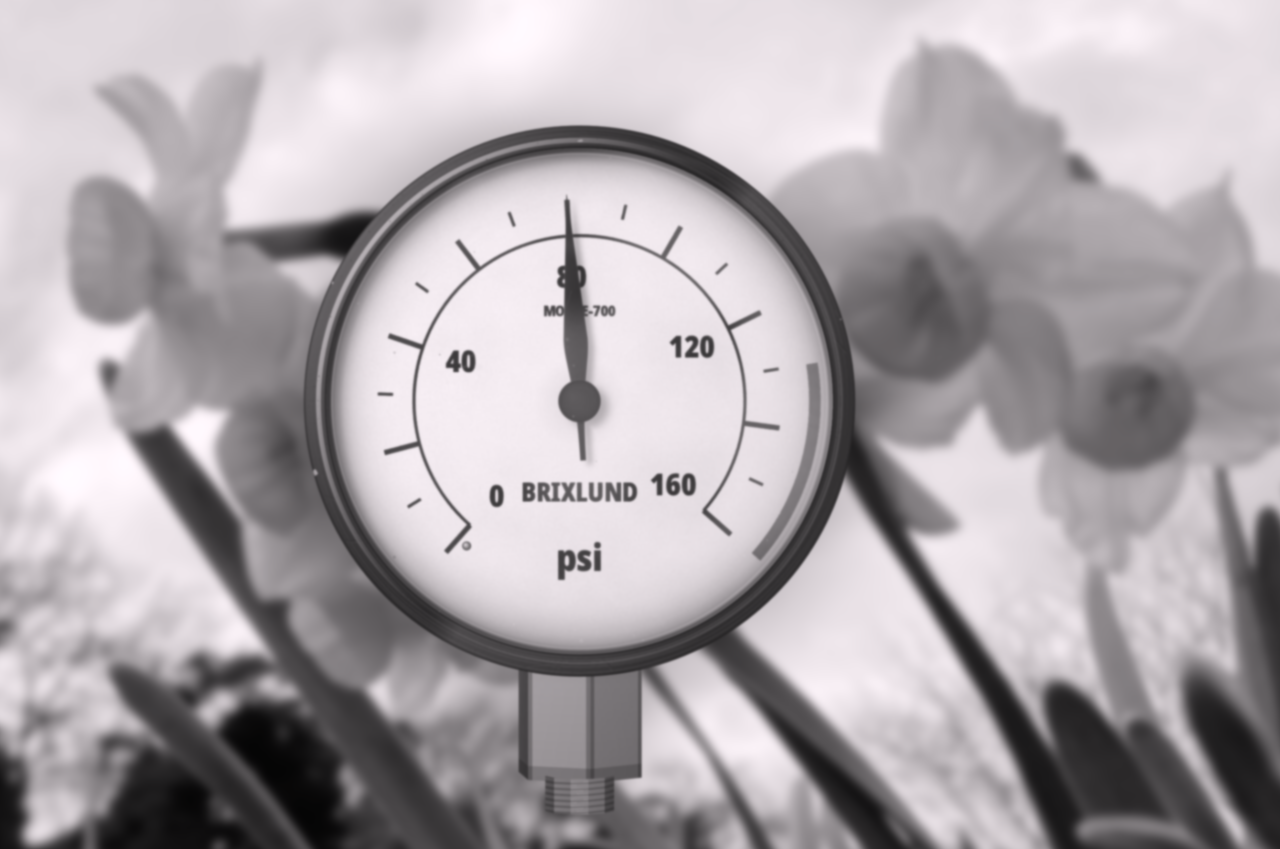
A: 80 psi
